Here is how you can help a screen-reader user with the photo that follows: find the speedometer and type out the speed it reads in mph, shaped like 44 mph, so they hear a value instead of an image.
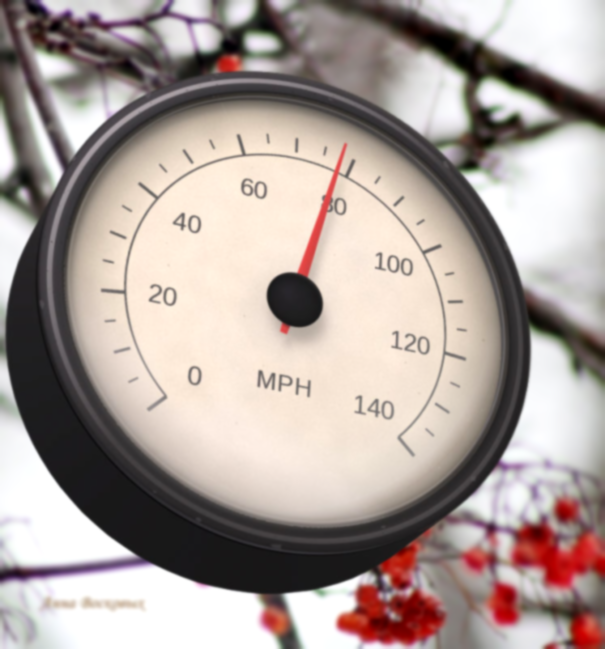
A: 77.5 mph
